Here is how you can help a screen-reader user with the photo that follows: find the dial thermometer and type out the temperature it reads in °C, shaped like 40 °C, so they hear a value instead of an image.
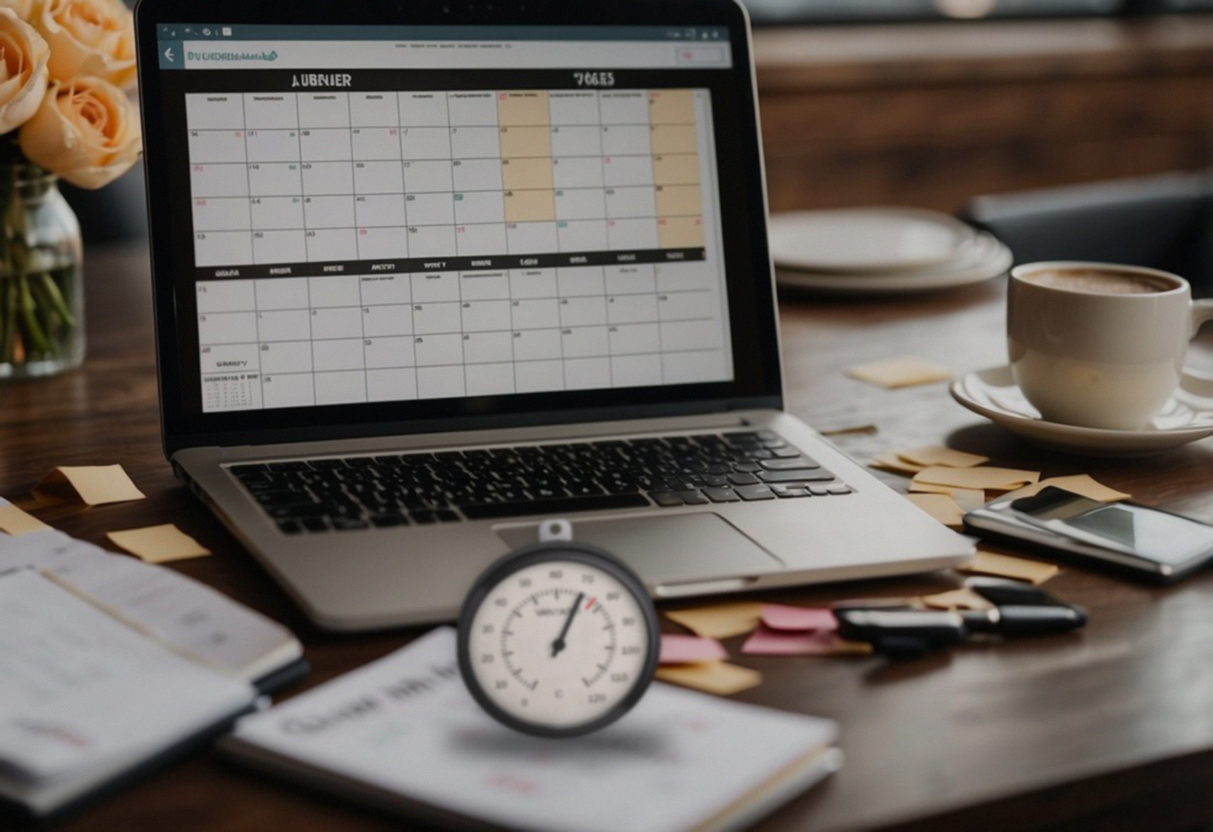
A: 70 °C
